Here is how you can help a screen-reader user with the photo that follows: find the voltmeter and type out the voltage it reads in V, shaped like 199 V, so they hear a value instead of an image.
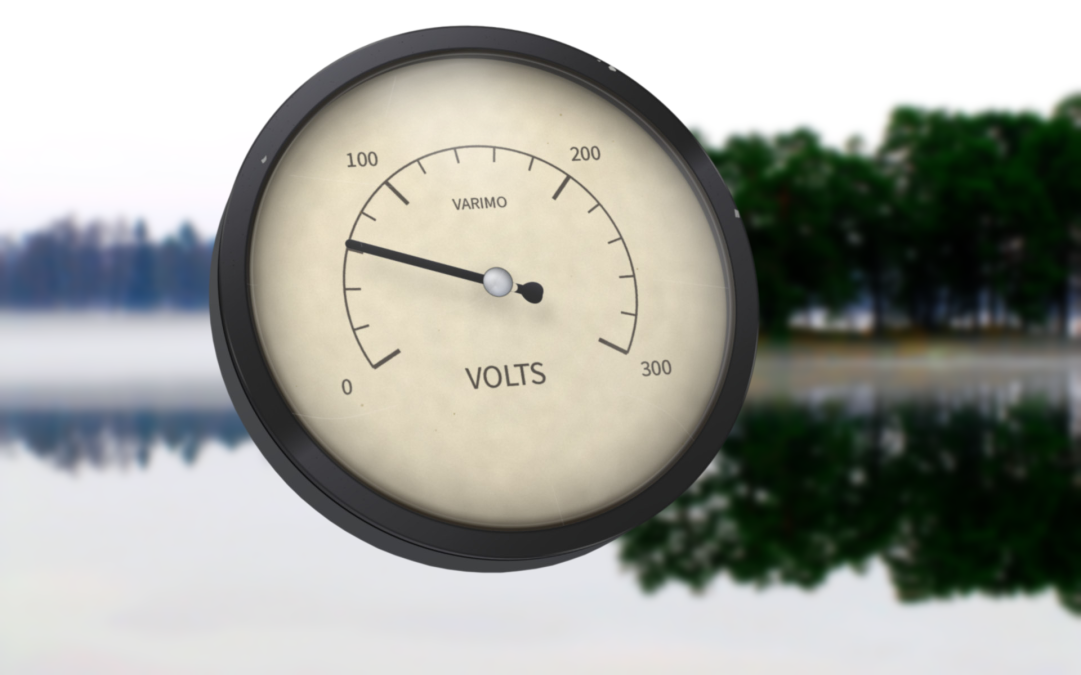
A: 60 V
